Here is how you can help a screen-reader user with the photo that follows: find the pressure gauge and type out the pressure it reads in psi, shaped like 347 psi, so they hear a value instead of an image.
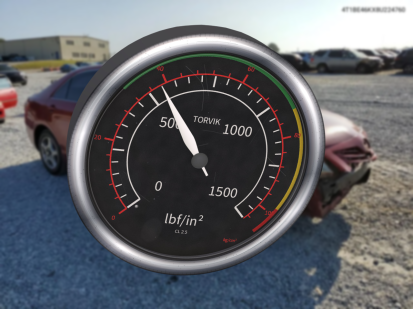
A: 550 psi
